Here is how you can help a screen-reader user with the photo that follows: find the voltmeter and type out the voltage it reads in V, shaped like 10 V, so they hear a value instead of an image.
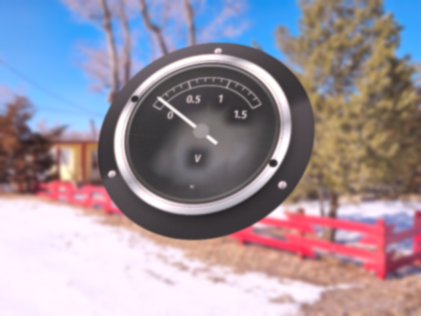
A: 0.1 V
